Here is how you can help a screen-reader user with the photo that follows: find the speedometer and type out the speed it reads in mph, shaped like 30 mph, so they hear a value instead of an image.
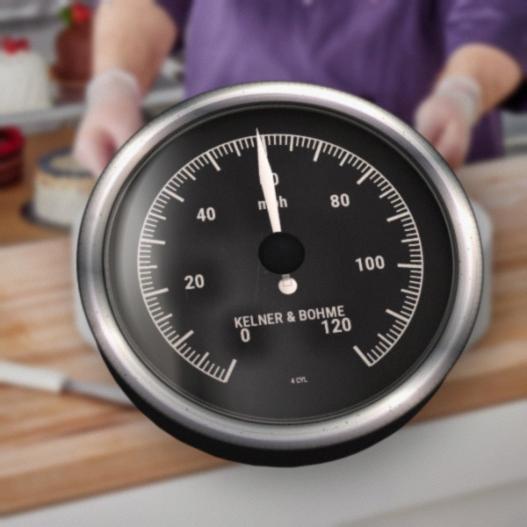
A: 59 mph
